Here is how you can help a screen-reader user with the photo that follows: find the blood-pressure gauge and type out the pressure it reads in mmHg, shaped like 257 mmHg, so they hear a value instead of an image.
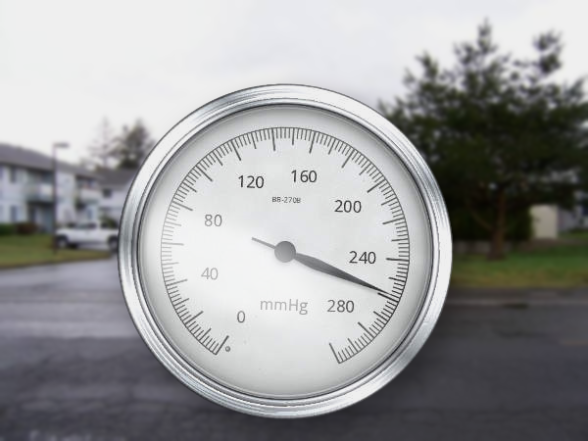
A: 258 mmHg
